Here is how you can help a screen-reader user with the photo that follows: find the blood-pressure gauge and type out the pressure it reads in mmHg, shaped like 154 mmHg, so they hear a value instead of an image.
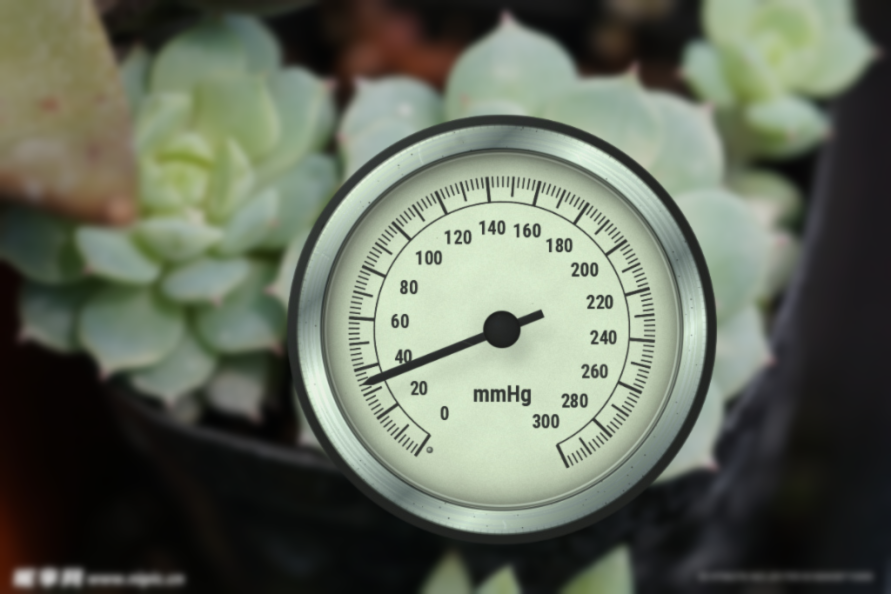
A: 34 mmHg
